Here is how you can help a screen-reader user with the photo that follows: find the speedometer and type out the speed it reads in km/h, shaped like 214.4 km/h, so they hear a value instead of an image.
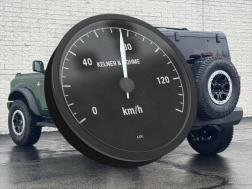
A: 75 km/h
